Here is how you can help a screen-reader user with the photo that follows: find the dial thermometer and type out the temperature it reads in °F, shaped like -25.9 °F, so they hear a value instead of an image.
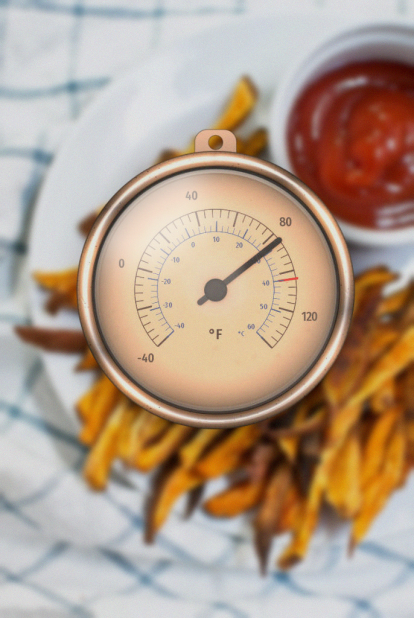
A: 84 °F
